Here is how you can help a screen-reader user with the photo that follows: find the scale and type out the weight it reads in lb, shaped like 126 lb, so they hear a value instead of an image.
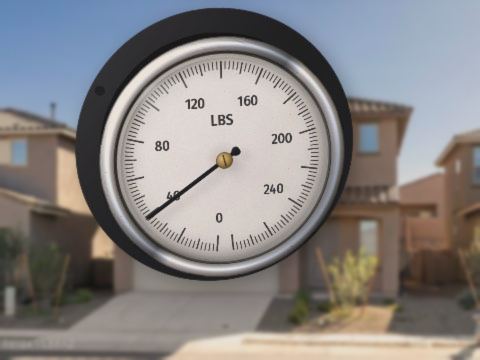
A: 40 lb
